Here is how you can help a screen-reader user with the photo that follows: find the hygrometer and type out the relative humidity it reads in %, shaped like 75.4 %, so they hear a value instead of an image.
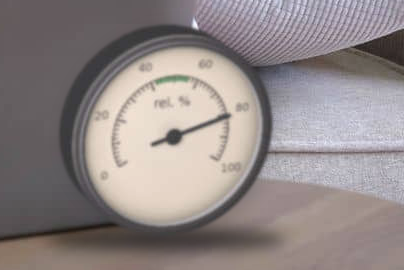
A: 80 %
